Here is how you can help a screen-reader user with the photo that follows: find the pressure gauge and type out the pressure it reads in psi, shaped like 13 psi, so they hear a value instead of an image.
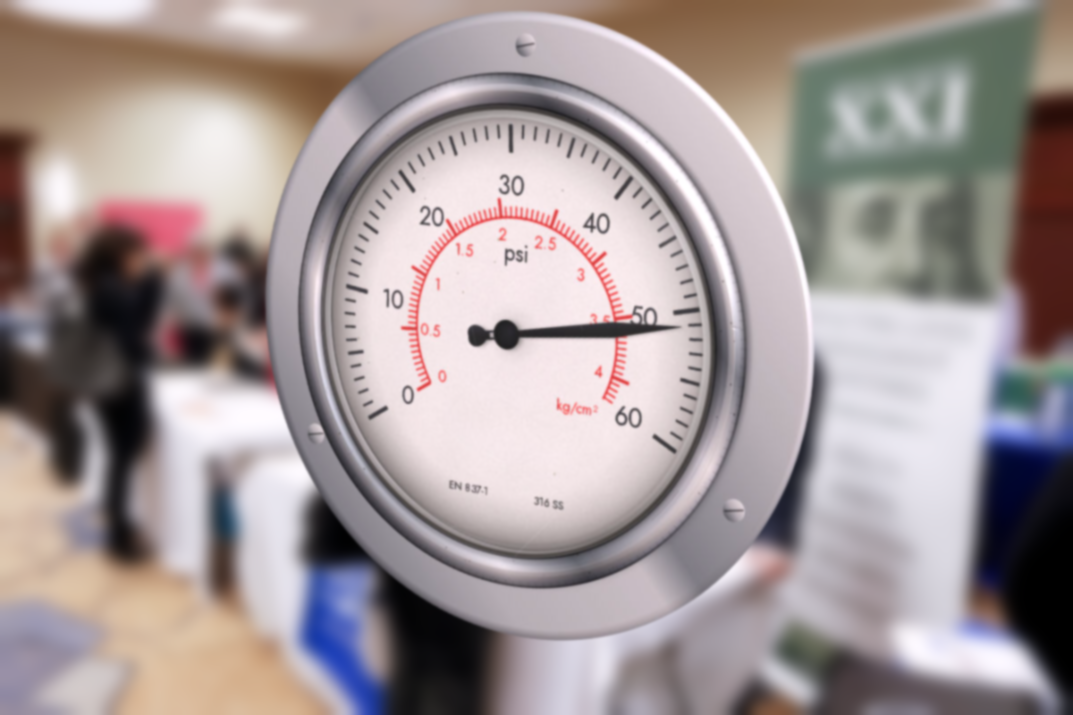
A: 51 psi
